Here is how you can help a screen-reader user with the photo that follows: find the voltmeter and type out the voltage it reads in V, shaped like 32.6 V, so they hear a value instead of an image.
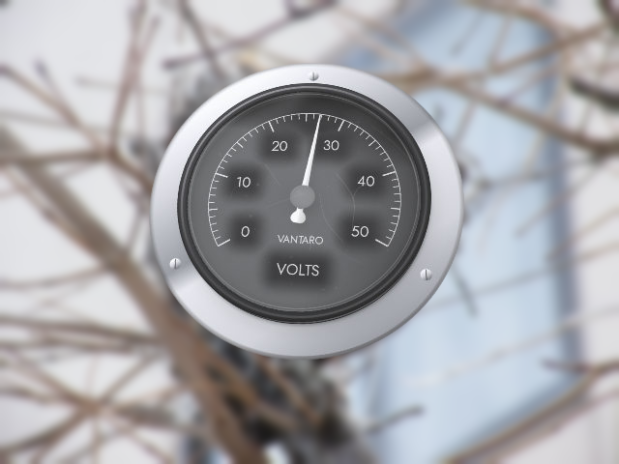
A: 27 V
